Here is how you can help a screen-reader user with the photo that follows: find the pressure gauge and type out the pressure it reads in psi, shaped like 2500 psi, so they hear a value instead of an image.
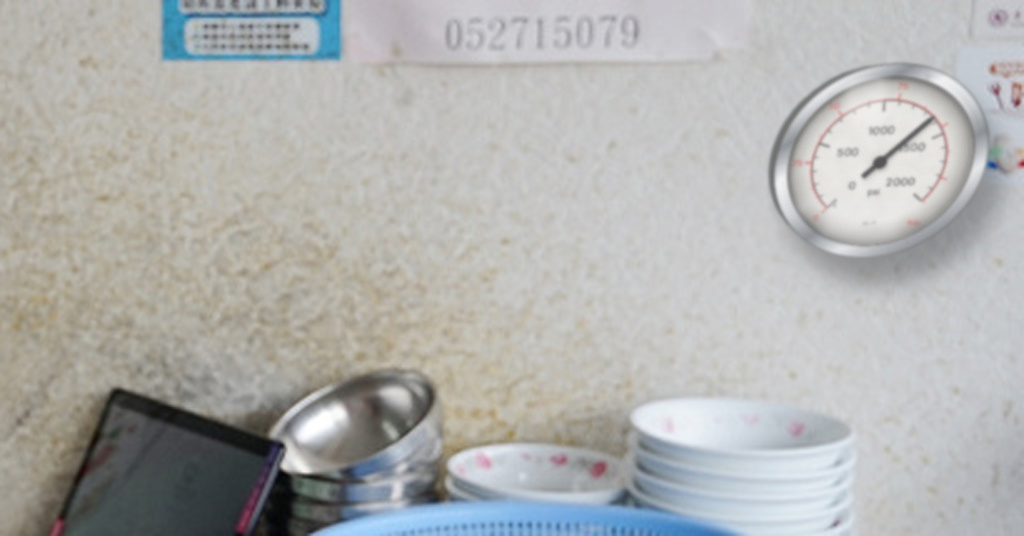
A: 1350 psi
